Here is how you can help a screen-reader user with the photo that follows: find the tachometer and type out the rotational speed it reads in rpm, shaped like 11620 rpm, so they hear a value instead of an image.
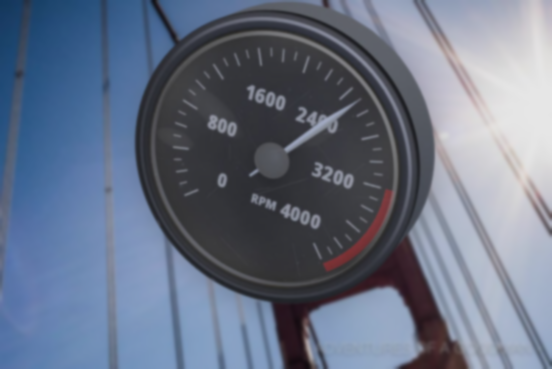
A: 2500 rpm
